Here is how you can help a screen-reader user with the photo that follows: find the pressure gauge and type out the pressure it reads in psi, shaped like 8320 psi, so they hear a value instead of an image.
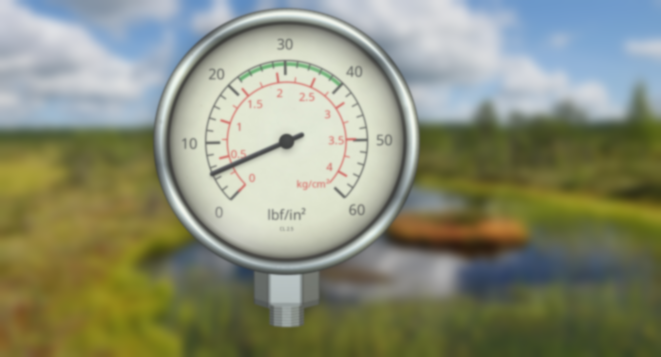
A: 5 psi
